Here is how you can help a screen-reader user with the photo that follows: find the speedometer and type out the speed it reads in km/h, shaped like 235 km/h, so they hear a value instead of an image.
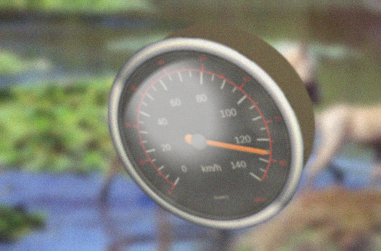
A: 125 km/h
